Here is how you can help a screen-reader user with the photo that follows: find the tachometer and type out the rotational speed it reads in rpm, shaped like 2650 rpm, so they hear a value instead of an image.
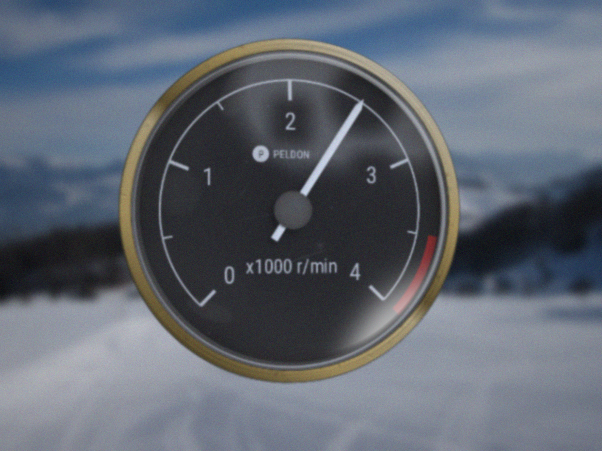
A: 2500 rpm
